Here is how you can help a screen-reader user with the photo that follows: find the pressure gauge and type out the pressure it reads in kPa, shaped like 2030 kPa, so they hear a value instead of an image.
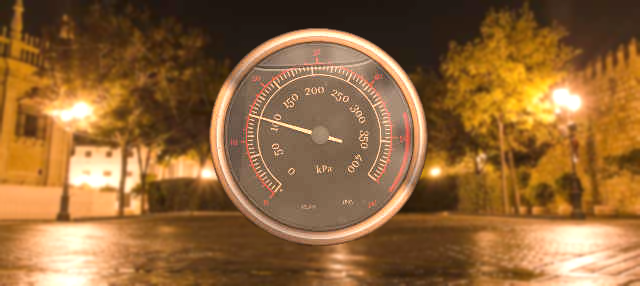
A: 100 kPa
